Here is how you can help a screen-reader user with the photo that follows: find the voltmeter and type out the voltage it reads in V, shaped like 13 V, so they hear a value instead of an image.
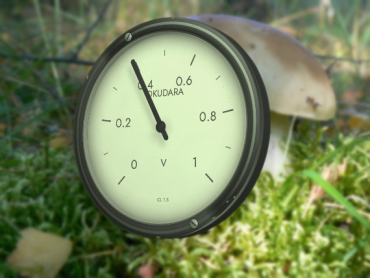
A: 0.4 V
